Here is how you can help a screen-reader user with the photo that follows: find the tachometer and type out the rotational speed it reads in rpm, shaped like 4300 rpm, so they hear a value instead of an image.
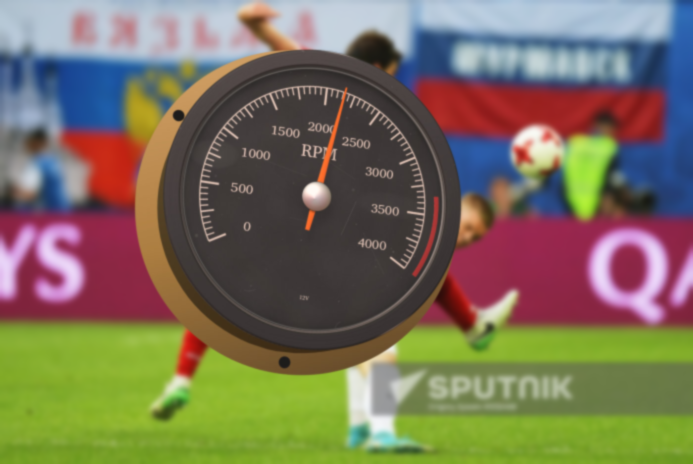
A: 2150 rpm
